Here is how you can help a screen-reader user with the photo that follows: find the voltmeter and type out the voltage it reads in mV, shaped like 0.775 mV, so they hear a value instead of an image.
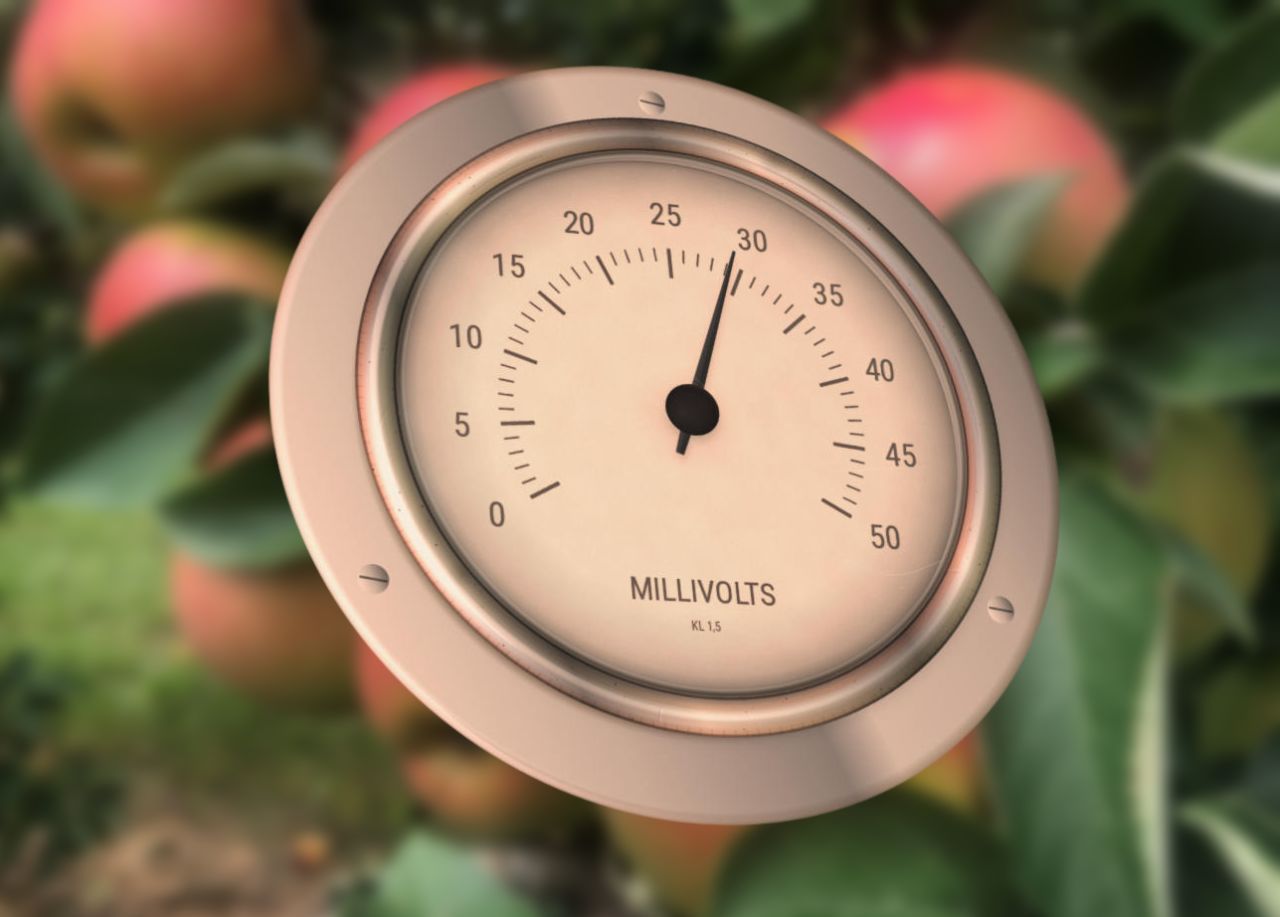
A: 29 mV
